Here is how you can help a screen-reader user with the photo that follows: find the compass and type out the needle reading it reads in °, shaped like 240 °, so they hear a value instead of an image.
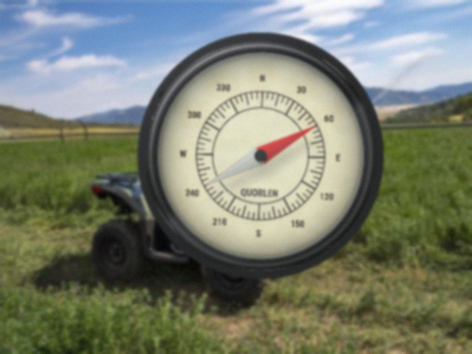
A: 60 °
